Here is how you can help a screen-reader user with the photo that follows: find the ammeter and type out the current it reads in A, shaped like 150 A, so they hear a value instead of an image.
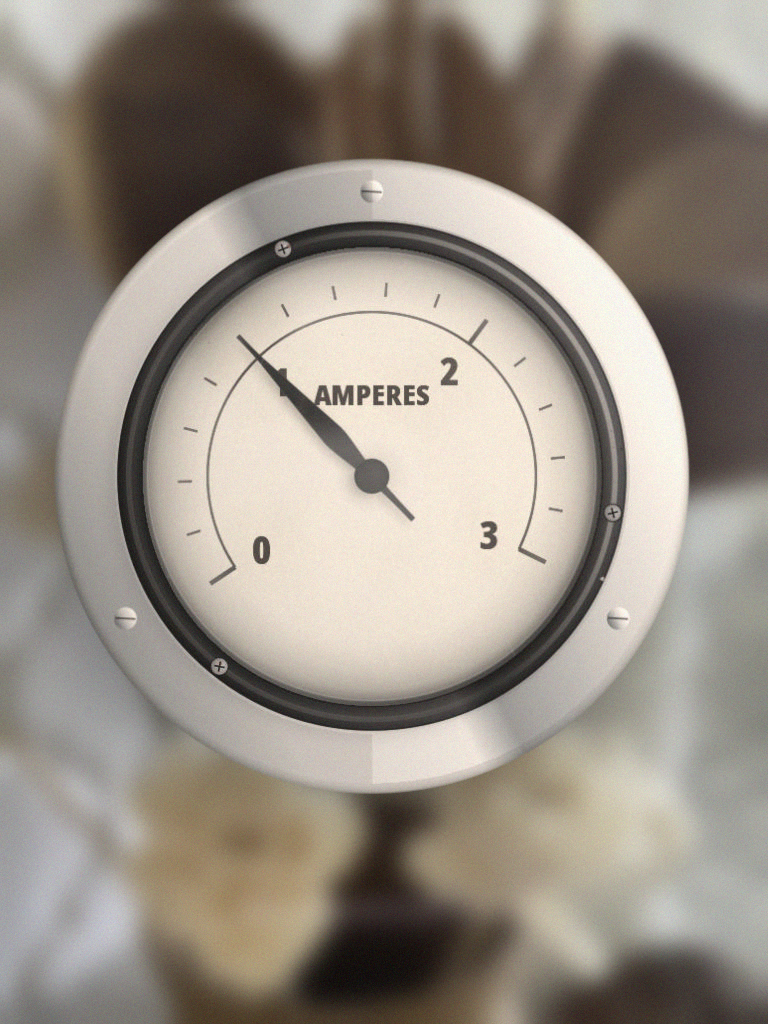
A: 1 A
